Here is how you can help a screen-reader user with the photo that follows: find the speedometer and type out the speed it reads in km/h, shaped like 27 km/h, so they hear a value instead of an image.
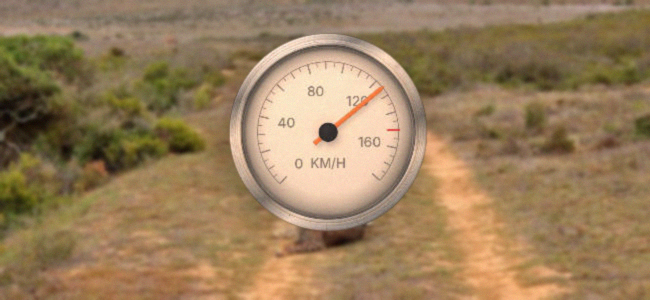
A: 125 km/h
